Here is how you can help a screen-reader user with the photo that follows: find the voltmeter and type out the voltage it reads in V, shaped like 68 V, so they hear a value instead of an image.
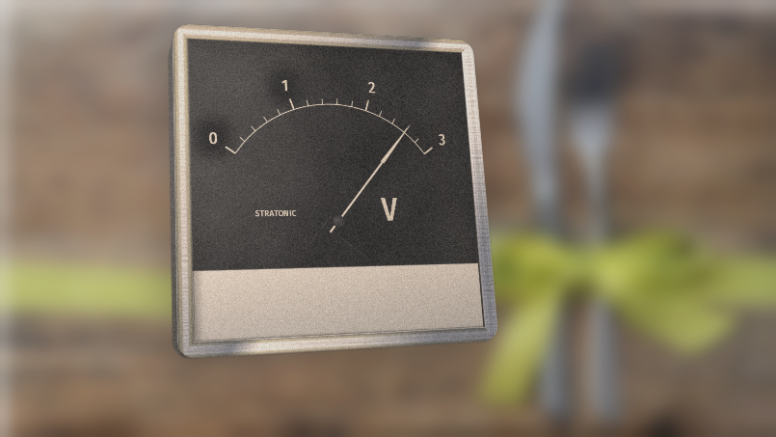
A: 2.6 V
